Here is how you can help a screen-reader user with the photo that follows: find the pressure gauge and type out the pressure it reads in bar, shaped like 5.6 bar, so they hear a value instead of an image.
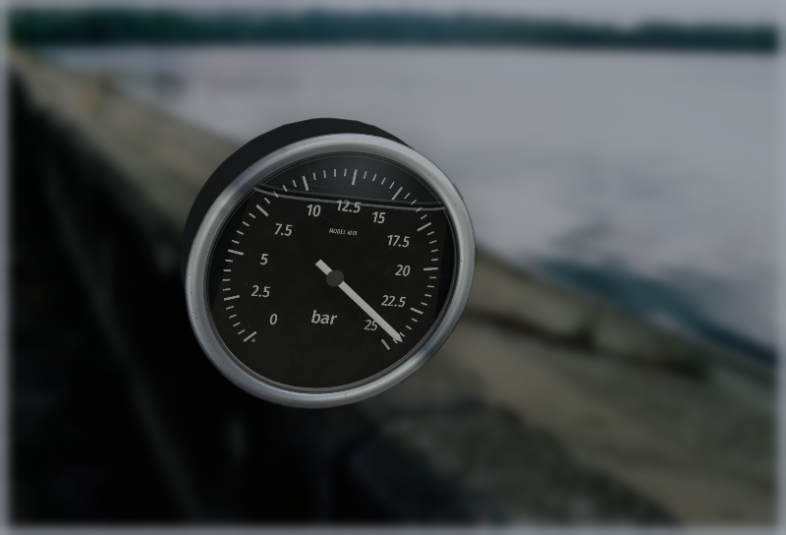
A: 24.25 bar
